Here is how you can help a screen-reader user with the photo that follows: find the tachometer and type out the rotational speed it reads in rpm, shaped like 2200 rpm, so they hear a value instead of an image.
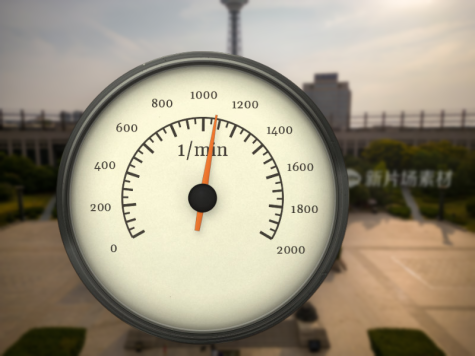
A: 1075 rpm
